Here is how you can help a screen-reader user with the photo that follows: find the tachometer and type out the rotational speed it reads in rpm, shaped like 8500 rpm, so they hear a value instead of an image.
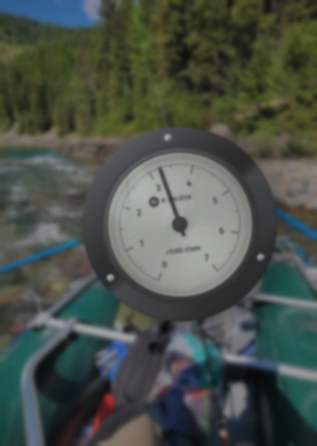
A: 3250 rpm
